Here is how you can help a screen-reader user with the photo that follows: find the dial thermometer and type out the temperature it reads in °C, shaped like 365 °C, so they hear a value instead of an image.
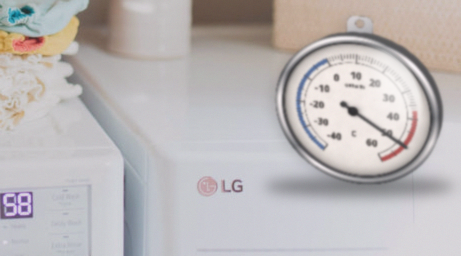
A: 50 °C
